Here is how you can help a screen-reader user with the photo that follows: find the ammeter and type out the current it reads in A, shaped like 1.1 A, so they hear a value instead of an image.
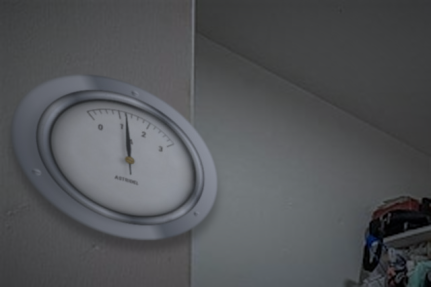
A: 1.2 A
